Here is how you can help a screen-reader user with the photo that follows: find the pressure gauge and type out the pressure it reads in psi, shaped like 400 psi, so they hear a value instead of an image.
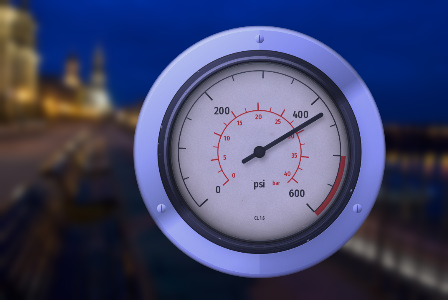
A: 425 psi
